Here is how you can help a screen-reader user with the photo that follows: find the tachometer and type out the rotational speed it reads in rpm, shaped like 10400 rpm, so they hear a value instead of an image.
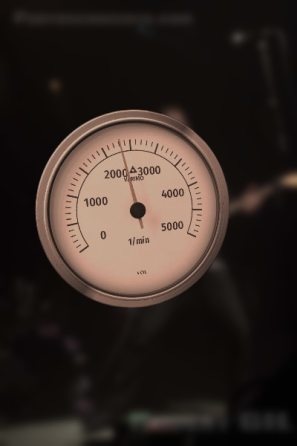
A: 2300 rpm
